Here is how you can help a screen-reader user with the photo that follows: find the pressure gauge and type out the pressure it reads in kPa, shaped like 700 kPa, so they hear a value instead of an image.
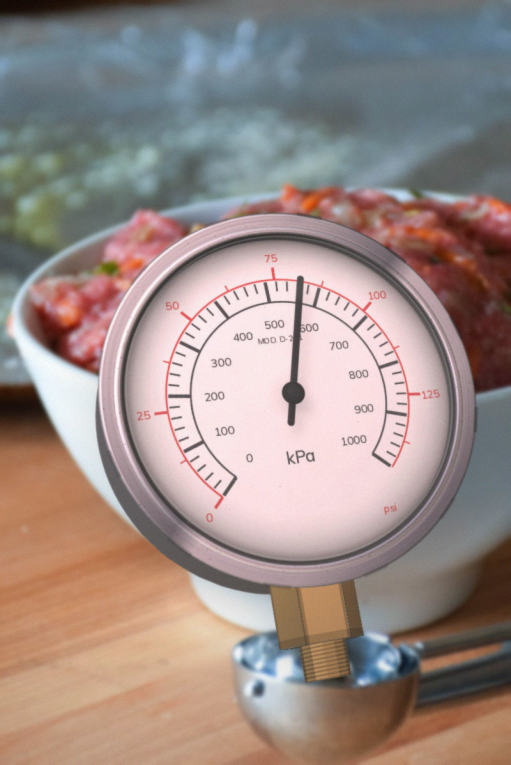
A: 560 kPa
